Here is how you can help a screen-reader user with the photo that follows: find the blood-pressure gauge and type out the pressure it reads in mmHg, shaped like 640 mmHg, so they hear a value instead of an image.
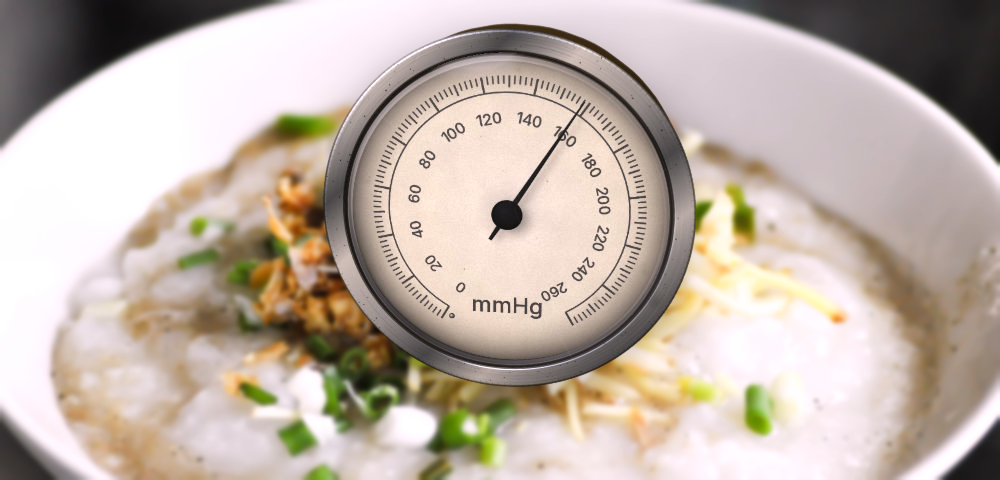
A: 158 mmHg
